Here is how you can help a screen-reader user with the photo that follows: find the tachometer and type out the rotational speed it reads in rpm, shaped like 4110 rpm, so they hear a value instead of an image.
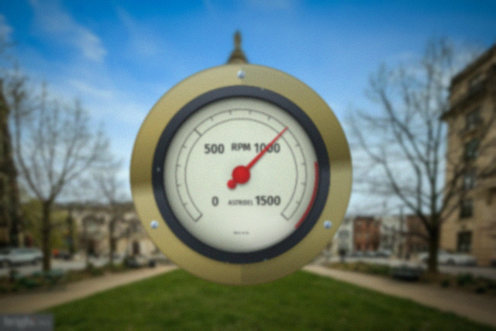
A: 1000 rpm
